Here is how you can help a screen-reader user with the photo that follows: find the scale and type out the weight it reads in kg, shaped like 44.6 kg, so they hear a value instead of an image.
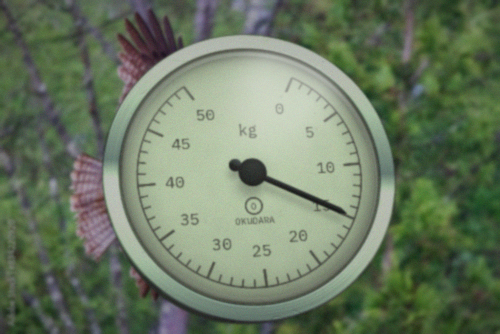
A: 15 kg
